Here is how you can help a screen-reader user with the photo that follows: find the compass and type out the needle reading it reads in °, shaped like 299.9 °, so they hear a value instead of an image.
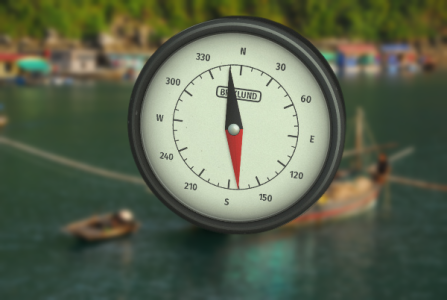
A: 170 °
